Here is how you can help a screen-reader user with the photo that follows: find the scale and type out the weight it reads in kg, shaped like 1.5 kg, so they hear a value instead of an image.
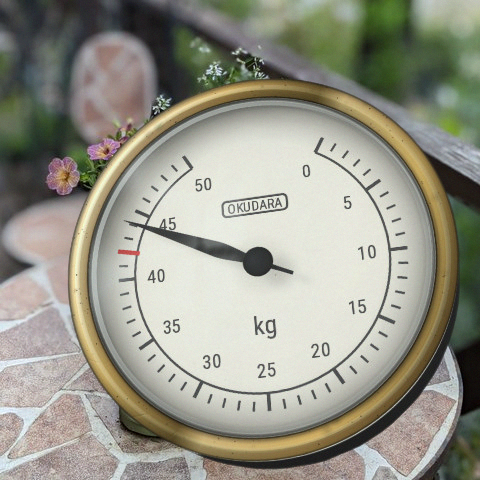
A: 44 kg
